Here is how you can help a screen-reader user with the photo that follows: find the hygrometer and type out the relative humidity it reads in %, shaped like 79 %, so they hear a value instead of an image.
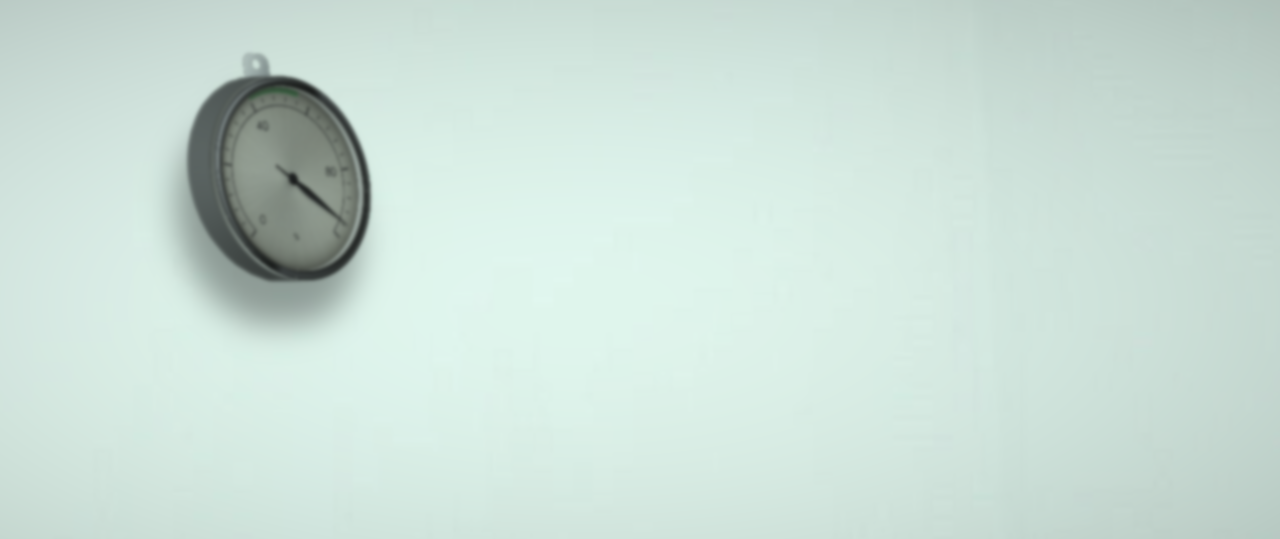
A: 96 %
